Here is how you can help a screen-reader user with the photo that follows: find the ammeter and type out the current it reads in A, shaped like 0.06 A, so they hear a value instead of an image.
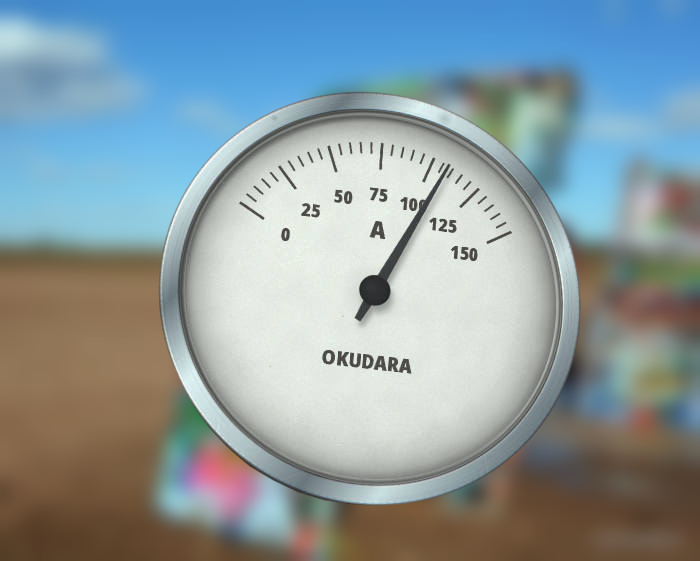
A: 107.5 A
